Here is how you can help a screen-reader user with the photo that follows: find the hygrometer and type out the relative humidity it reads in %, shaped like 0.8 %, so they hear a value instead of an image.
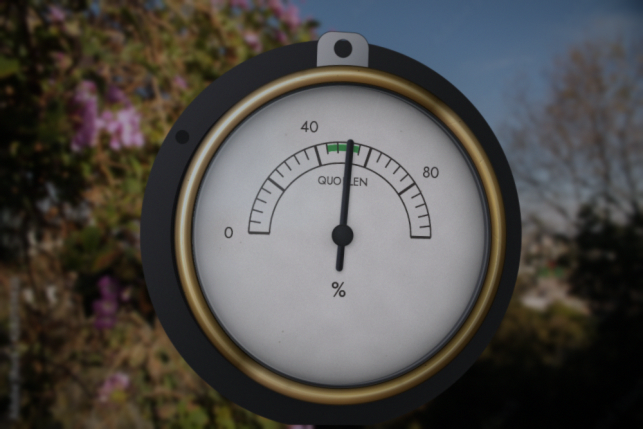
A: 52 %
